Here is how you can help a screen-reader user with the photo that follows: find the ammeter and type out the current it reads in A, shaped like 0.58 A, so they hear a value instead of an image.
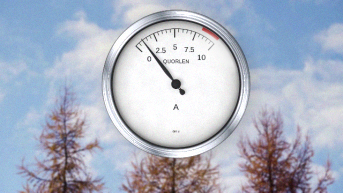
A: 1 A
